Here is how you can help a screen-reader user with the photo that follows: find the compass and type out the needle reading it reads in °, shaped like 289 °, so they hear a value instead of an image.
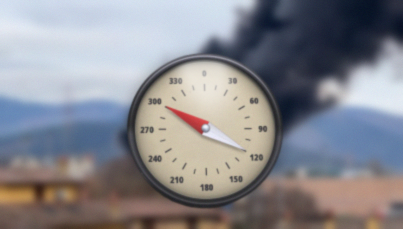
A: 300 °
